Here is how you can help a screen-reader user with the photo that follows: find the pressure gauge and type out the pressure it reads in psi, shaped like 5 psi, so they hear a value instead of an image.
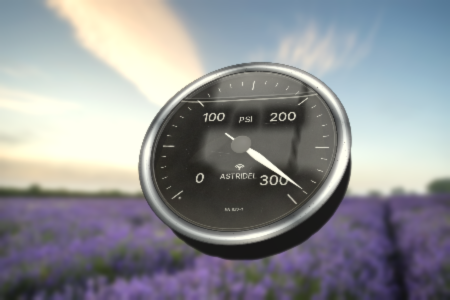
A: 290 psi
